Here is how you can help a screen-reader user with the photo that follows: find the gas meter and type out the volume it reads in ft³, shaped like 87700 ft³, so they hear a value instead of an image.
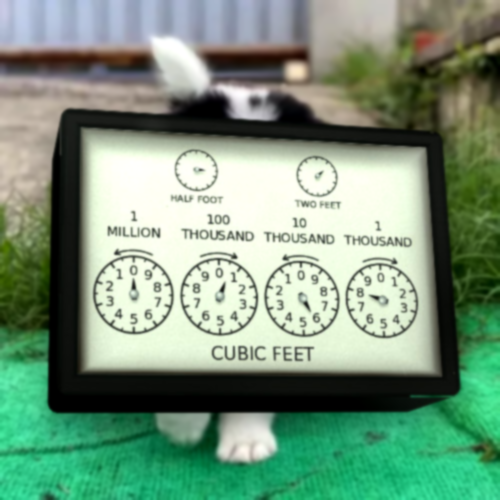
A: 5800 ft³
